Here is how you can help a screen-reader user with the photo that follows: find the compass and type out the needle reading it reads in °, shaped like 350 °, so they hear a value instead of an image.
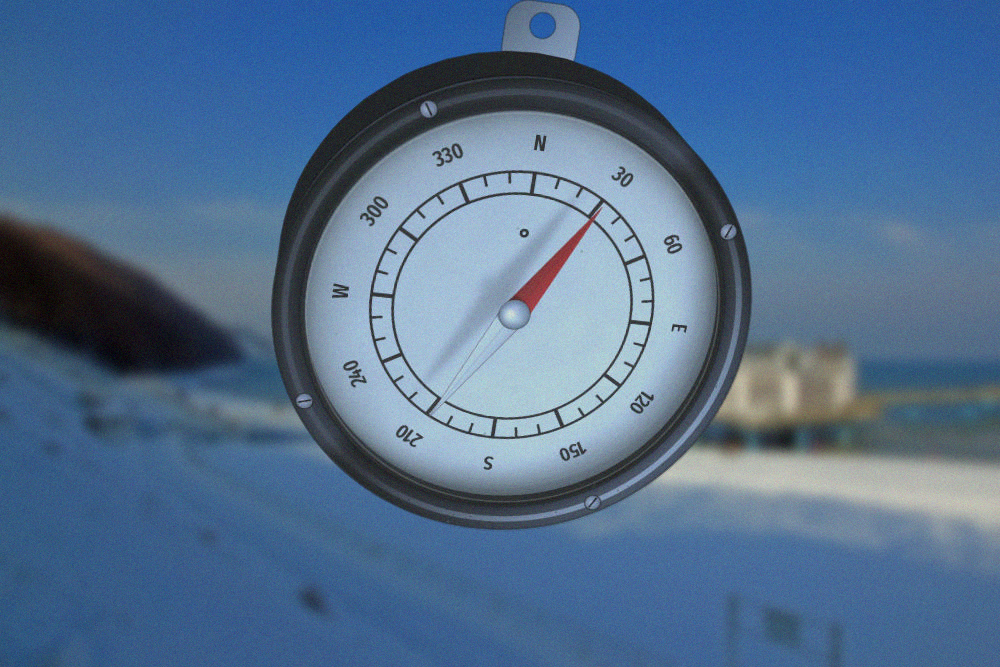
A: 30 °
